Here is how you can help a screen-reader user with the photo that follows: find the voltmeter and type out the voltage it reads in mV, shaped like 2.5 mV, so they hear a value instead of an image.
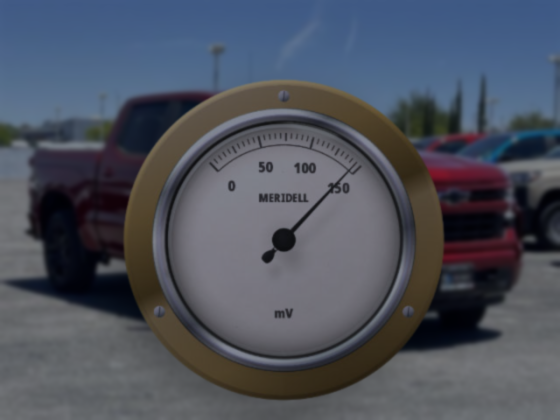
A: 145 mV
